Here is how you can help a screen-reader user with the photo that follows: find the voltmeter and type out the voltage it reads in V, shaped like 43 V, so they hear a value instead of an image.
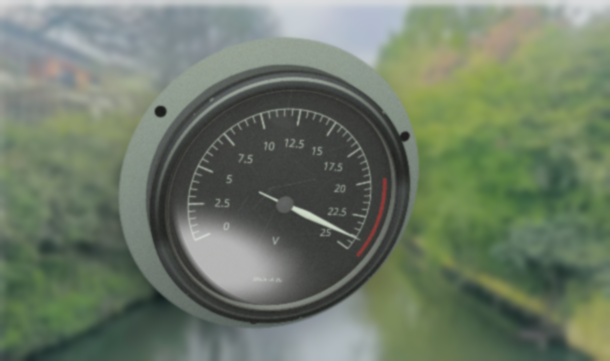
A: 24 V
